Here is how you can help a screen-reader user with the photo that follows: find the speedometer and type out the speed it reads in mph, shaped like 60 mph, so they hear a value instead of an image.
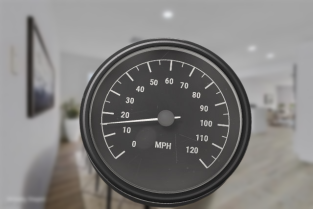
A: 15 mph
